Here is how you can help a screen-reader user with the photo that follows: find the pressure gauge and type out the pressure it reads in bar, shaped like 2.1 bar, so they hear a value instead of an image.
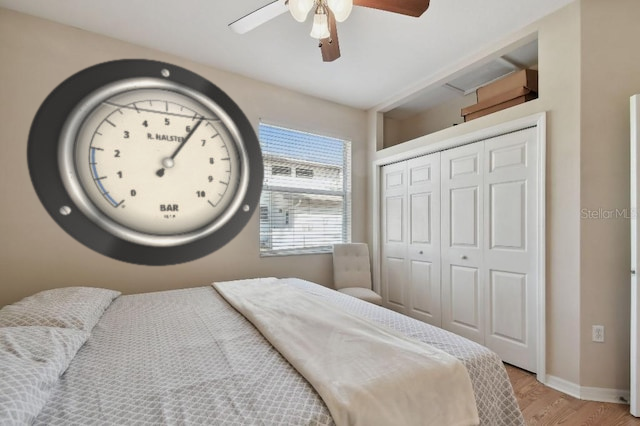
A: 6.25 bar
